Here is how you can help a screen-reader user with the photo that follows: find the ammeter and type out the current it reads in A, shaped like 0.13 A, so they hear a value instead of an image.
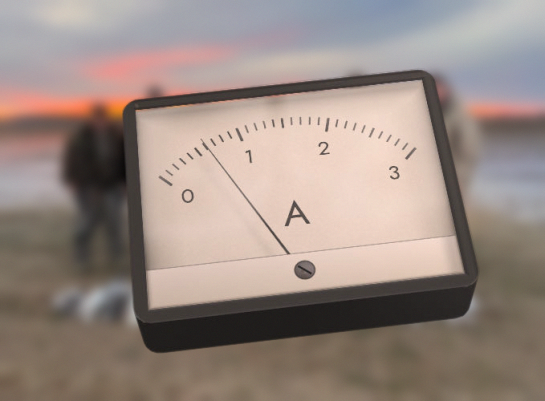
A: 0.6 A
